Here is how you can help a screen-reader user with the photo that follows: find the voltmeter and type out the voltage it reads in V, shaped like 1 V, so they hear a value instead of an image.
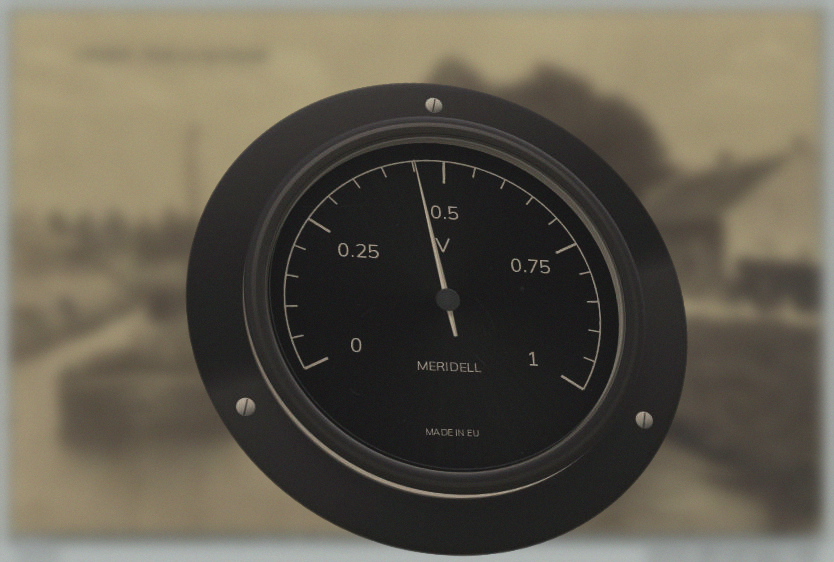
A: 0.45 V
